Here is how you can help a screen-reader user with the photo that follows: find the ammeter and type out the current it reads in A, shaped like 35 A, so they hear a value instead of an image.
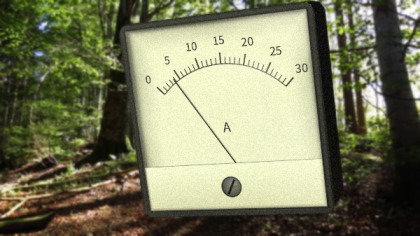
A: 4 A
